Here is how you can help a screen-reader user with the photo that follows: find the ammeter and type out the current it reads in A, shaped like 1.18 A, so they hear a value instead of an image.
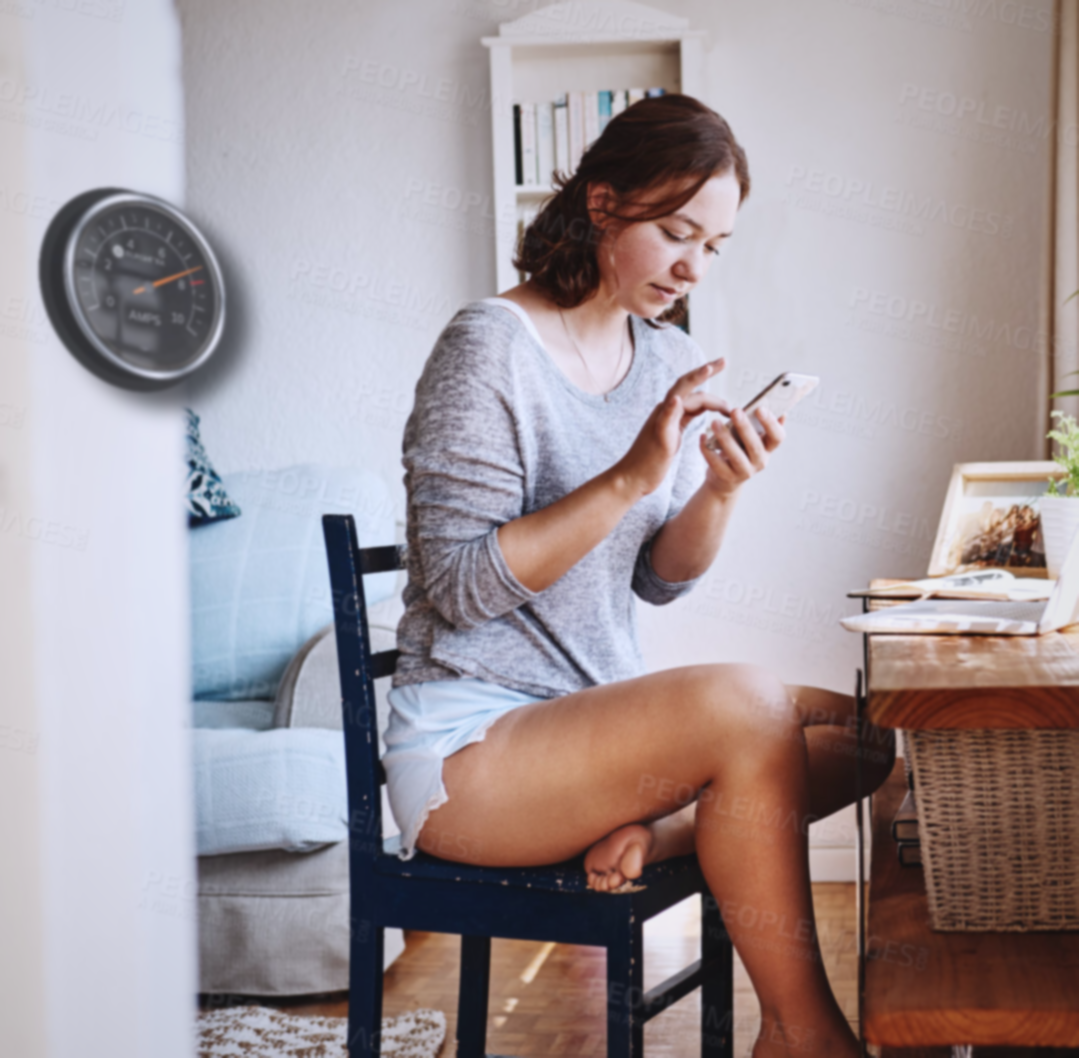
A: 7.5 A
